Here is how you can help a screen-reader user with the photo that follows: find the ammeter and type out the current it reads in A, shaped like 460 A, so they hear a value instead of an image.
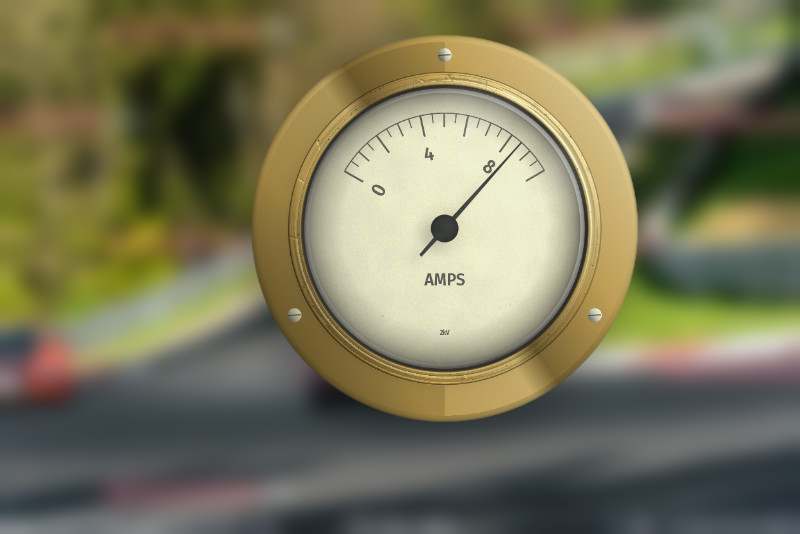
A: 8.5 A
